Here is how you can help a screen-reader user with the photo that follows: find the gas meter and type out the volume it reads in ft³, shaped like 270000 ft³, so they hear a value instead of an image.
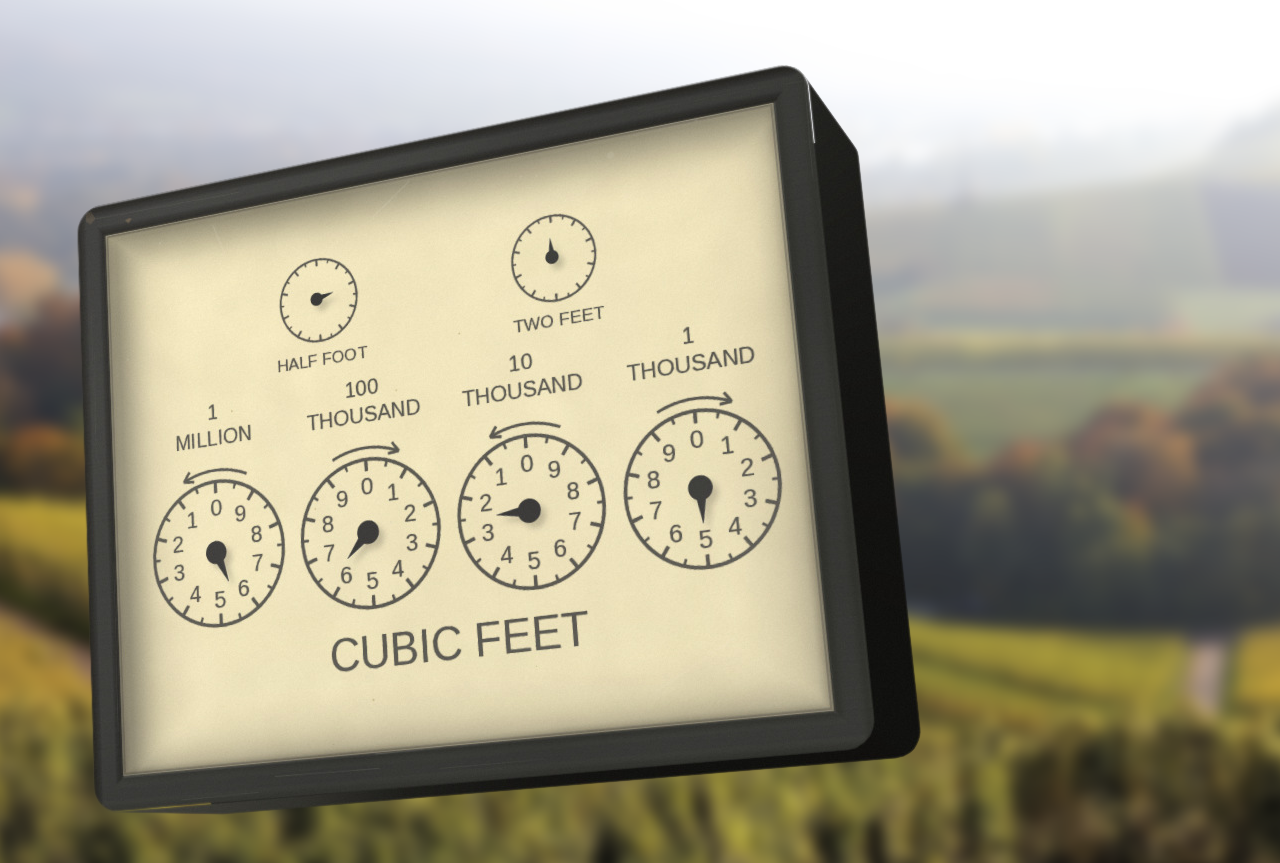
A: 562500 ft³
